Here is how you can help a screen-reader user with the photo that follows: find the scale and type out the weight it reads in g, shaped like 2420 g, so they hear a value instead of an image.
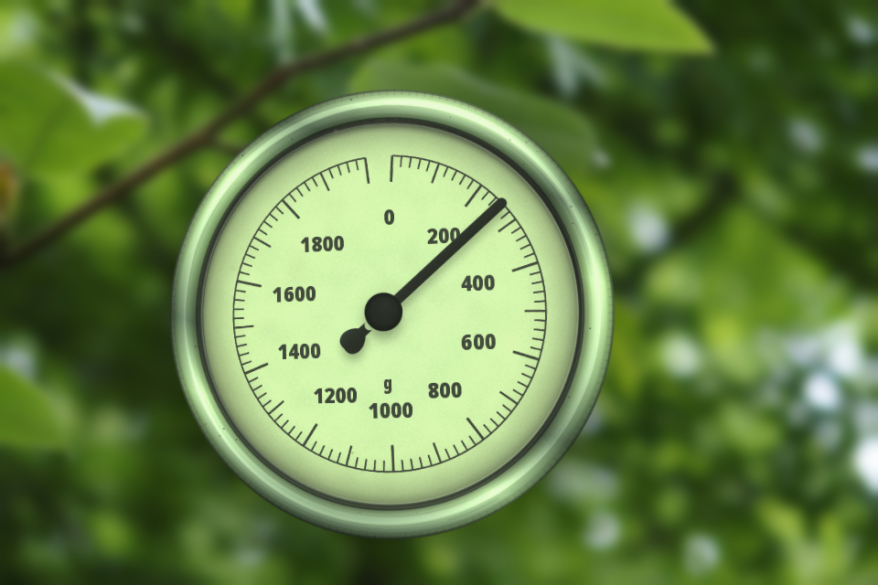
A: 260 g
